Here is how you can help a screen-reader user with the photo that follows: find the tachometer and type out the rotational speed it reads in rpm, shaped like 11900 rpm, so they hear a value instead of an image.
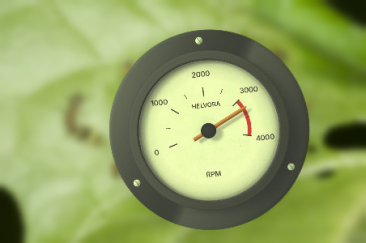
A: 3250 rpm
